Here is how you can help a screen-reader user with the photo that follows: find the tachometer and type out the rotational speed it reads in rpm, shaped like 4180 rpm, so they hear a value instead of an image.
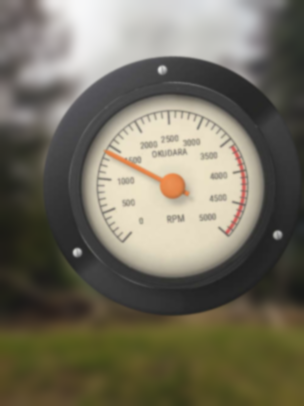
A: 1400 rpm
